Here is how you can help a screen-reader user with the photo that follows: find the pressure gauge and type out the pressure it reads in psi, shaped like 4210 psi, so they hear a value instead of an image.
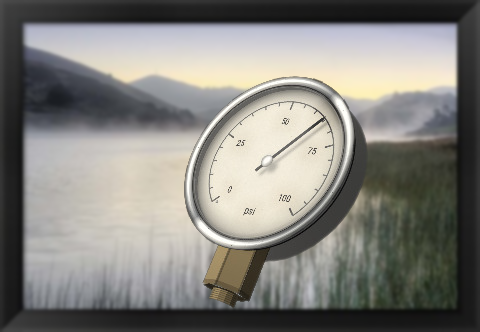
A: 65 psi
